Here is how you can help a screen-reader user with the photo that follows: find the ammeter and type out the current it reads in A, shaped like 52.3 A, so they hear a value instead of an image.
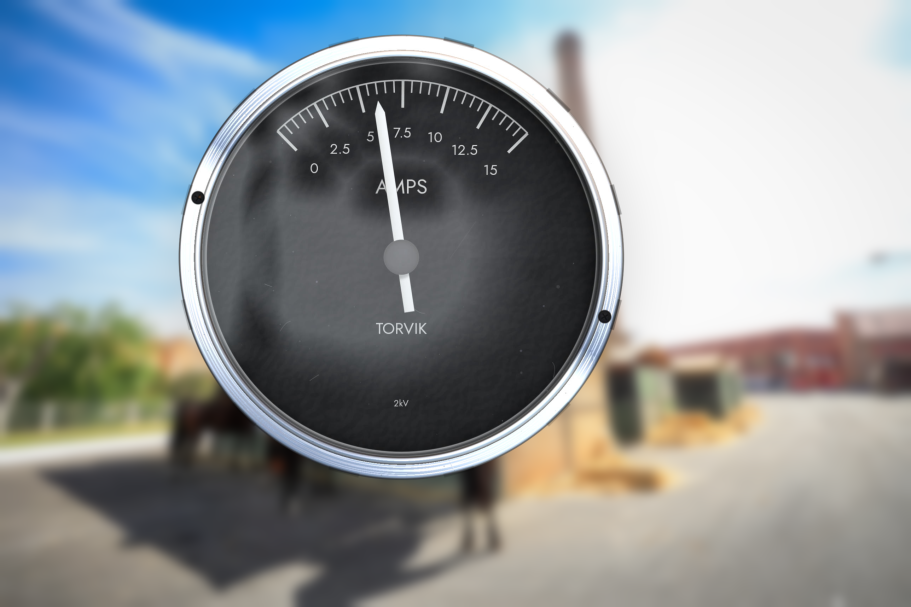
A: 6 A
